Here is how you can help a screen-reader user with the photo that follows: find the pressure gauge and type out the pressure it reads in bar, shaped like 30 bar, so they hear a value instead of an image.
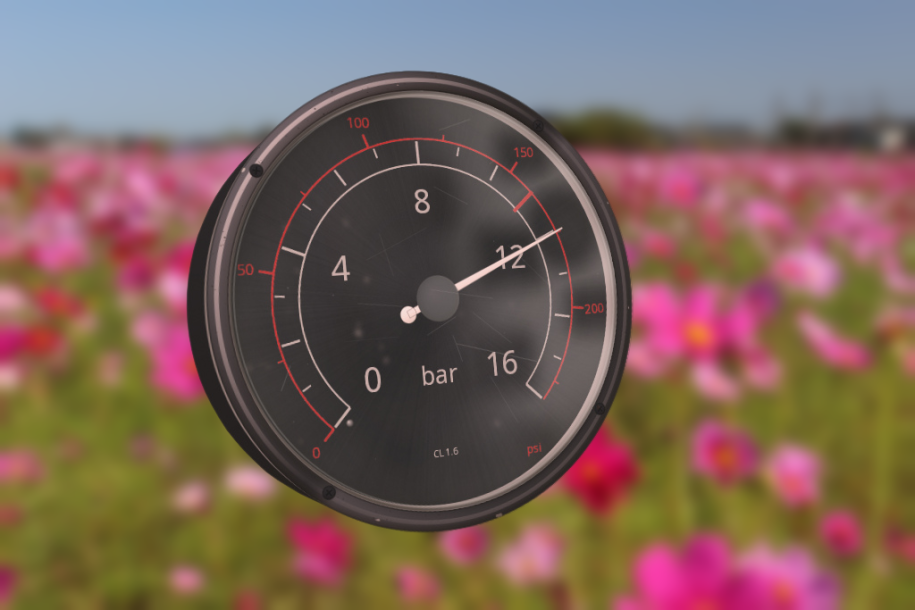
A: 12 bar
